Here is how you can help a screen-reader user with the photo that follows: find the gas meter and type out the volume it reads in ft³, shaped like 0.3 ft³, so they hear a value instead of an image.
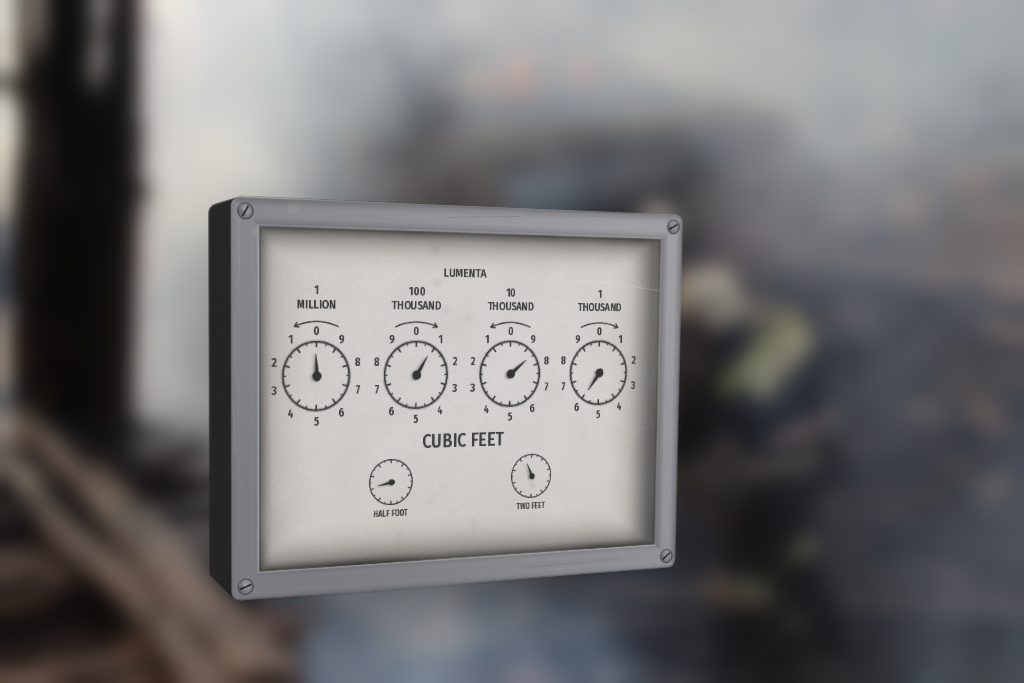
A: 8600 ft³
